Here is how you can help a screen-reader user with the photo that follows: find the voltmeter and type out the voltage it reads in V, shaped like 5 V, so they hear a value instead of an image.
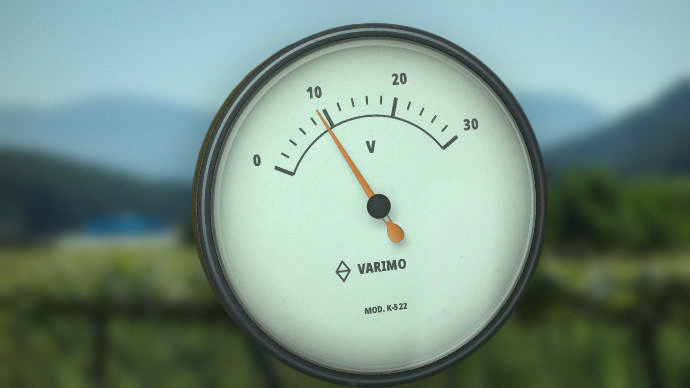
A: 9 V
